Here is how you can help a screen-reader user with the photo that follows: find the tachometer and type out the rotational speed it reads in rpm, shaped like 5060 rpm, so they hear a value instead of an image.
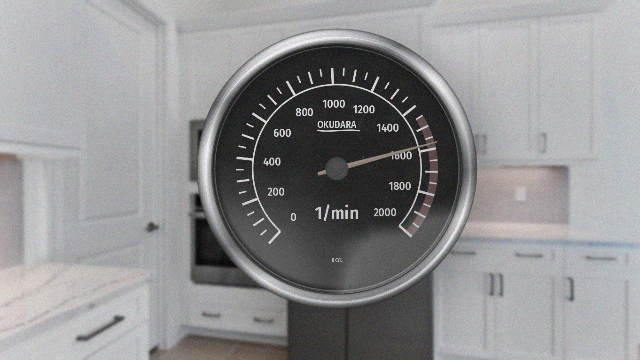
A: 1575 rpm
